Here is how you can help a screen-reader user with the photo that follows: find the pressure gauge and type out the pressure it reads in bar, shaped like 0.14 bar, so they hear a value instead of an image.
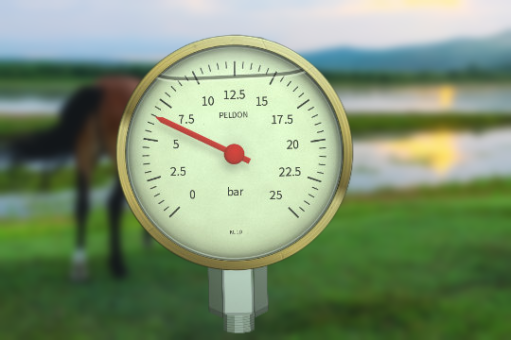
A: 6.5 bar
